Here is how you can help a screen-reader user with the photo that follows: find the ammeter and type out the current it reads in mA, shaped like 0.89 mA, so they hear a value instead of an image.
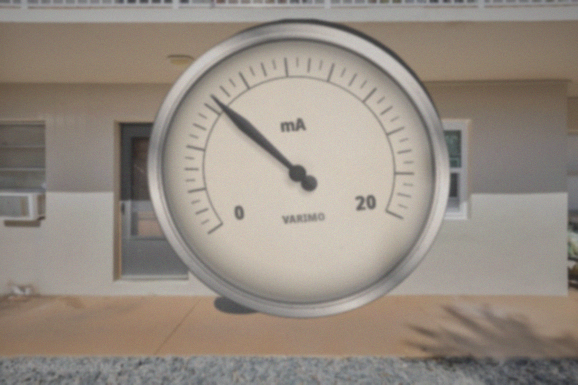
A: 6.5 mA
